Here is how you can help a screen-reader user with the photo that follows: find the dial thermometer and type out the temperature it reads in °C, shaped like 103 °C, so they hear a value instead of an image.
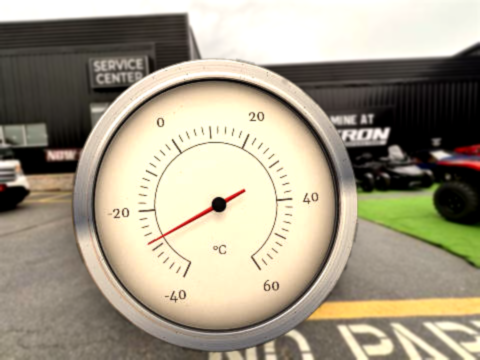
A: -28 °C
